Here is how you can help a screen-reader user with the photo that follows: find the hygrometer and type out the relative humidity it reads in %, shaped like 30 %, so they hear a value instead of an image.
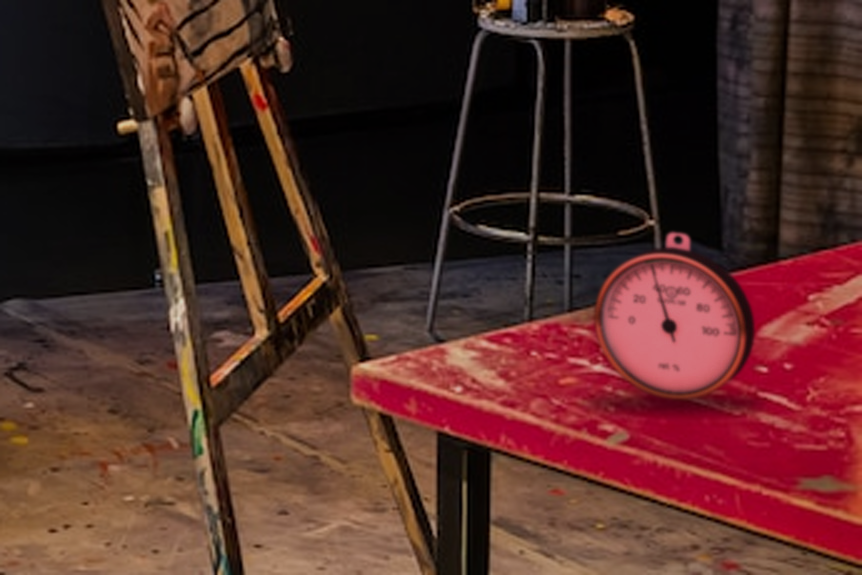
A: 40 %
